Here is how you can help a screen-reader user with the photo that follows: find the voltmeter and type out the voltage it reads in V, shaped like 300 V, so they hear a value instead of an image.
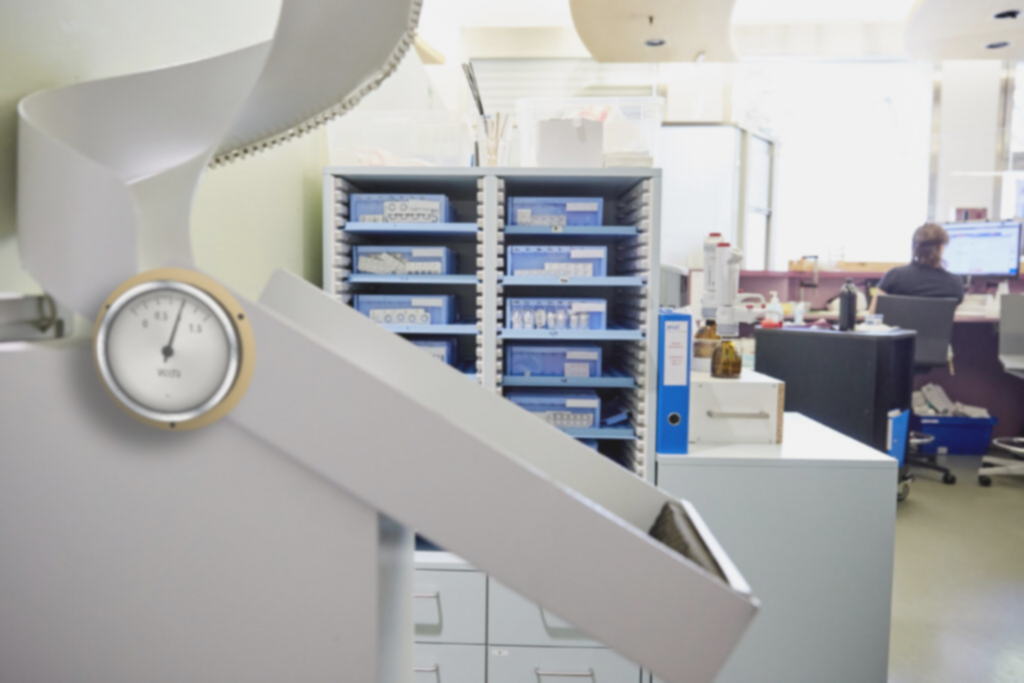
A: 1 V
